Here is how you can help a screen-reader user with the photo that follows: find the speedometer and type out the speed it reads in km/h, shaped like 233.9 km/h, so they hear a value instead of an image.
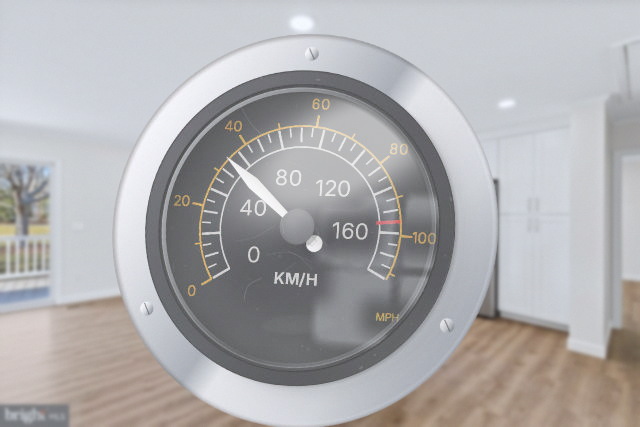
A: 55 km/h
